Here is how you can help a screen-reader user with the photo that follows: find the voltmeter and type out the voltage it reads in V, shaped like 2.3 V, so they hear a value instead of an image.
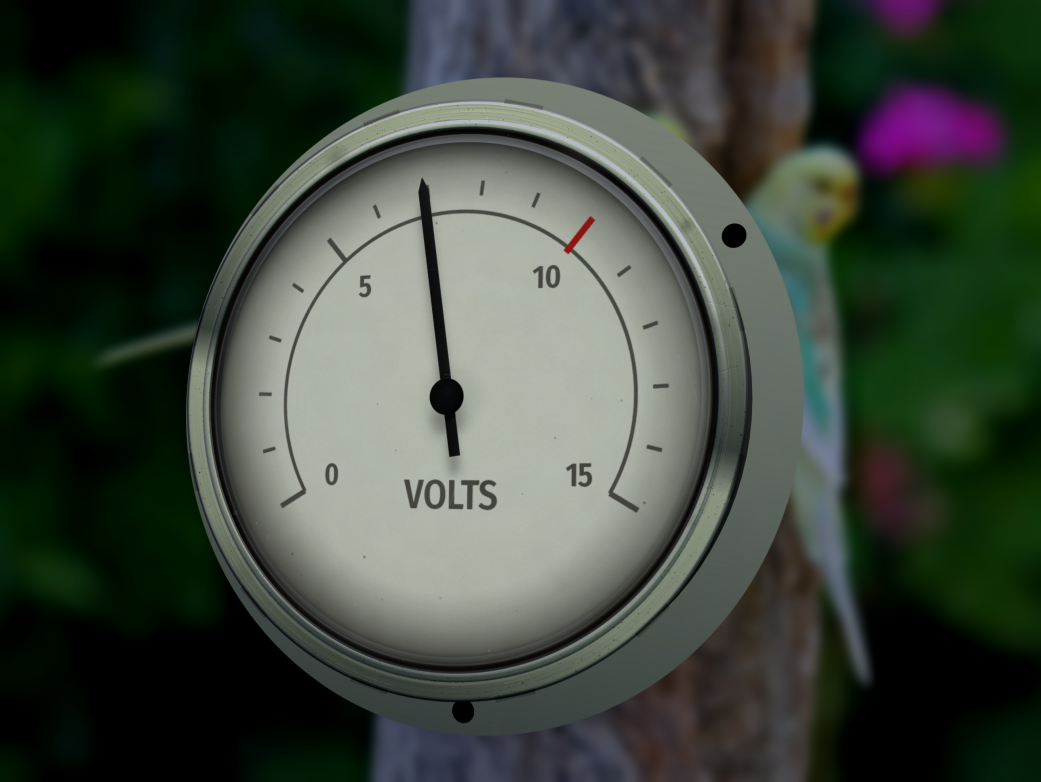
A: 7 V
